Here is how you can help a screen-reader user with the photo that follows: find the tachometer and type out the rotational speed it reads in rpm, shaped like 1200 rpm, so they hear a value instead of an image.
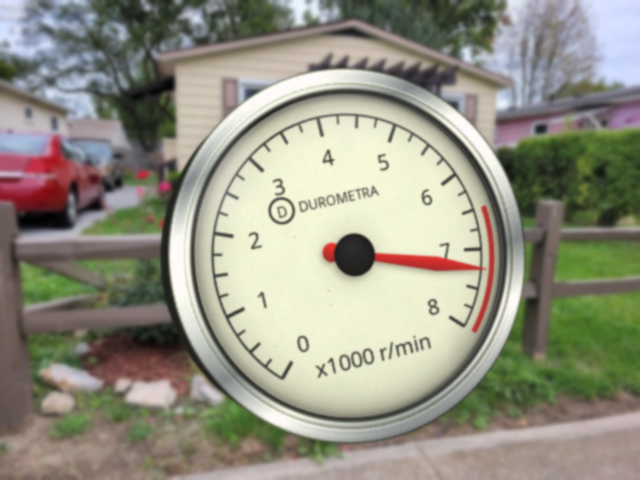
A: 7250 rpm
